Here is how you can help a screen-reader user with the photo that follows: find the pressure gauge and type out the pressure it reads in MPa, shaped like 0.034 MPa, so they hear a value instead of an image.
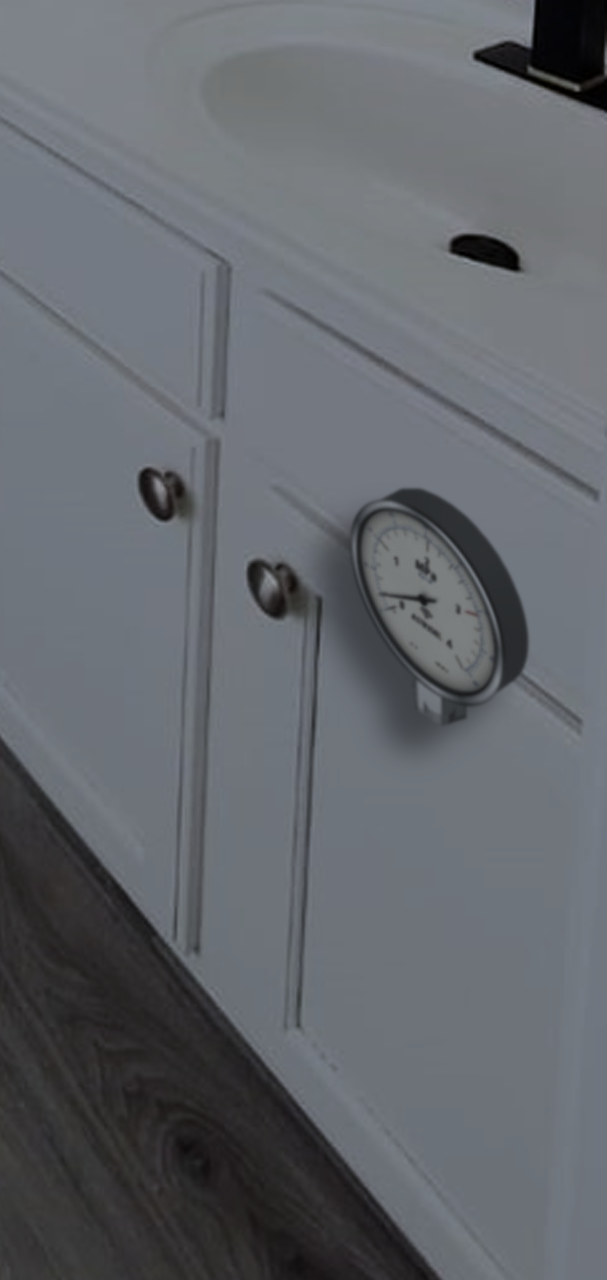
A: 0.2 MPa
